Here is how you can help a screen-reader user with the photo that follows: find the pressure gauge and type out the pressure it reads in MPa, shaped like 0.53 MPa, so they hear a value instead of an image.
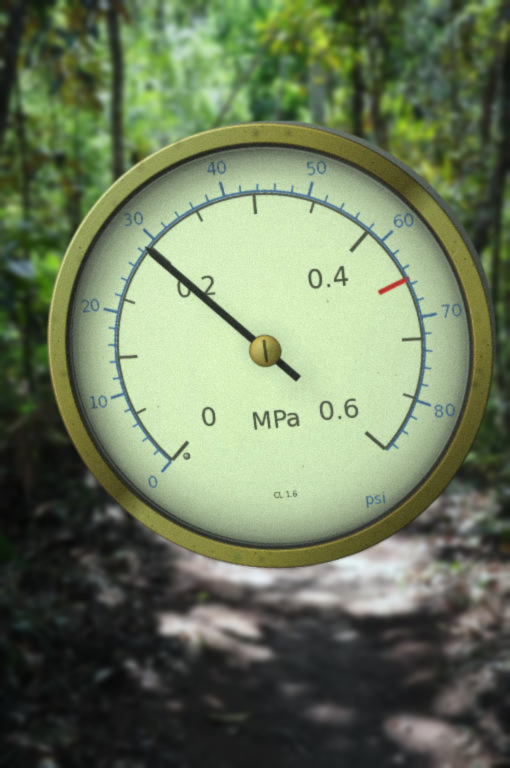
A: 0.2 MPa
